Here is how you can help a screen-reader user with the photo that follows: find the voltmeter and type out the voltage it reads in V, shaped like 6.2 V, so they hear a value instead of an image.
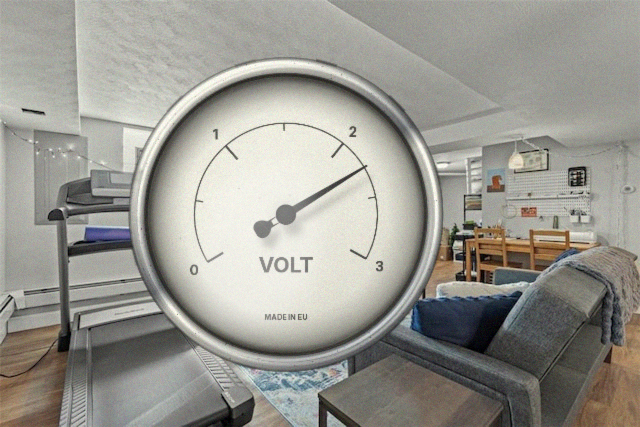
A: 2.25 V
